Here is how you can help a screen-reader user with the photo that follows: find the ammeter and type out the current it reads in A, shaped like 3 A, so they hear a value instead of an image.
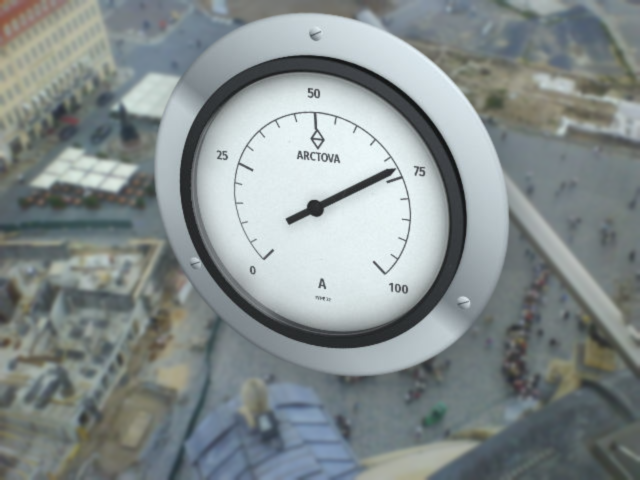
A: 72.5 A
